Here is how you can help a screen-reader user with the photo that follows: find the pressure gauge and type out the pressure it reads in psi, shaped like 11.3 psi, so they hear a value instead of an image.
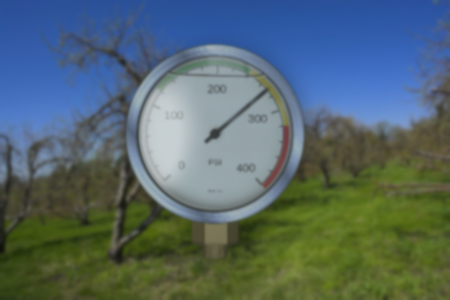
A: 270 psi
